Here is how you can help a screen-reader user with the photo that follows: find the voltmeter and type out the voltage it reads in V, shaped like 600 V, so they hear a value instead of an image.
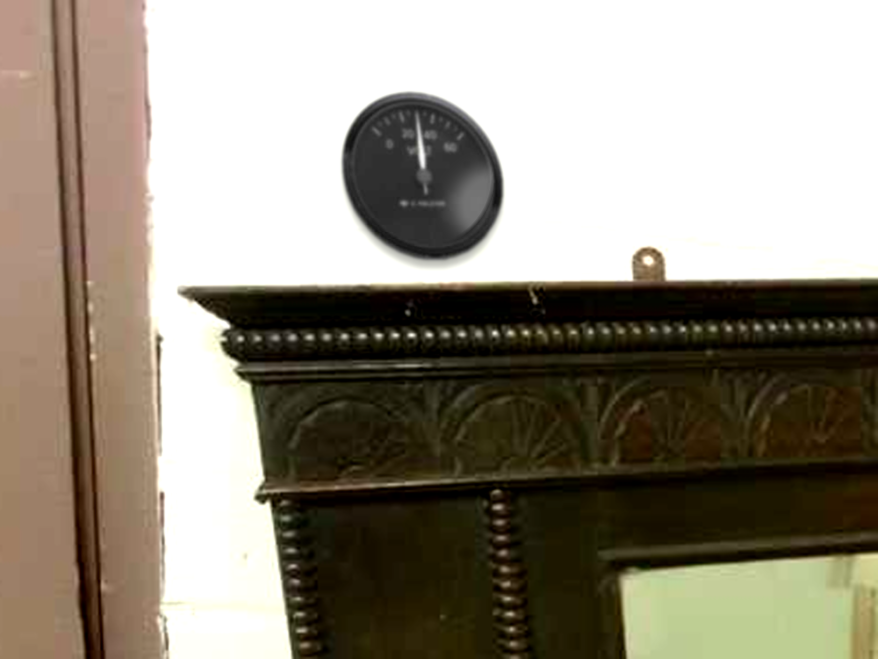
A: 30 V
